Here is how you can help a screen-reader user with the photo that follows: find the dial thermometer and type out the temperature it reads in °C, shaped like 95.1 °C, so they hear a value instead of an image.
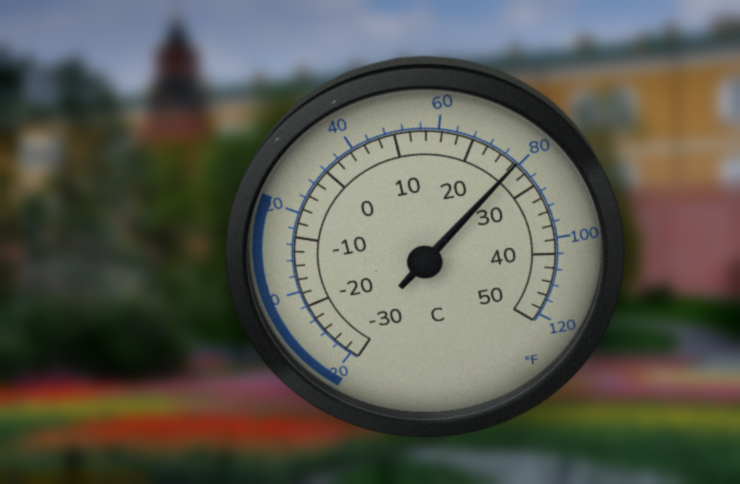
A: 26 °C
